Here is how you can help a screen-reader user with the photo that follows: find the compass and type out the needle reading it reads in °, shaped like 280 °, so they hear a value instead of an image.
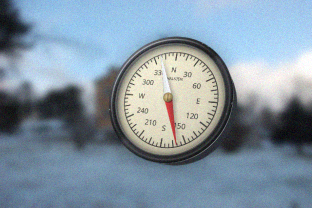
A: 160 °
